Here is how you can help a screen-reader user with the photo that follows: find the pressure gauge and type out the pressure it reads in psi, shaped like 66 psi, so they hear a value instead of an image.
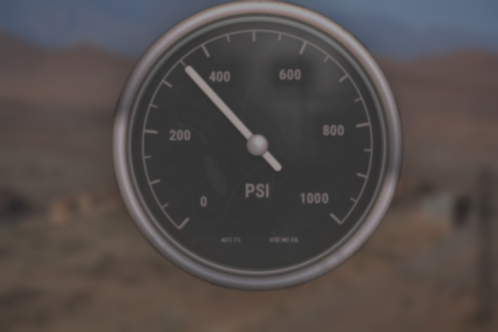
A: 350 psi
